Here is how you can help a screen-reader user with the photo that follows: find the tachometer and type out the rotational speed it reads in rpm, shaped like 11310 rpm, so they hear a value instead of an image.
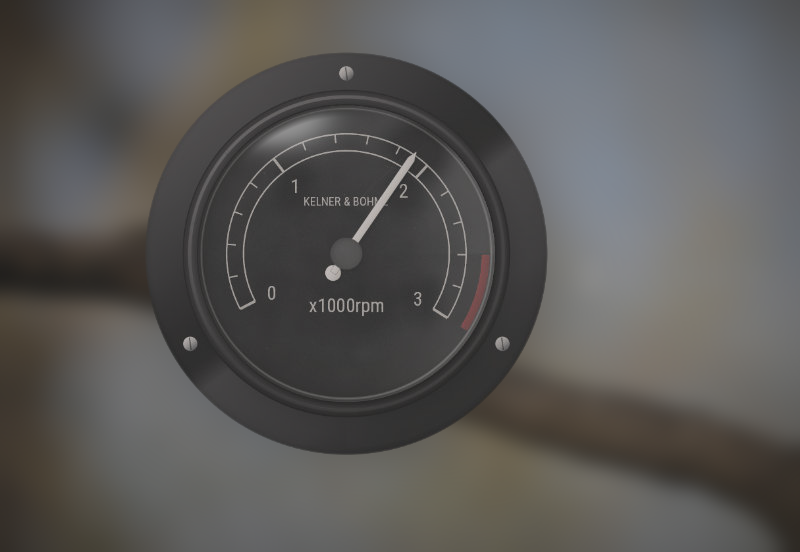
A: 1900 rpm
